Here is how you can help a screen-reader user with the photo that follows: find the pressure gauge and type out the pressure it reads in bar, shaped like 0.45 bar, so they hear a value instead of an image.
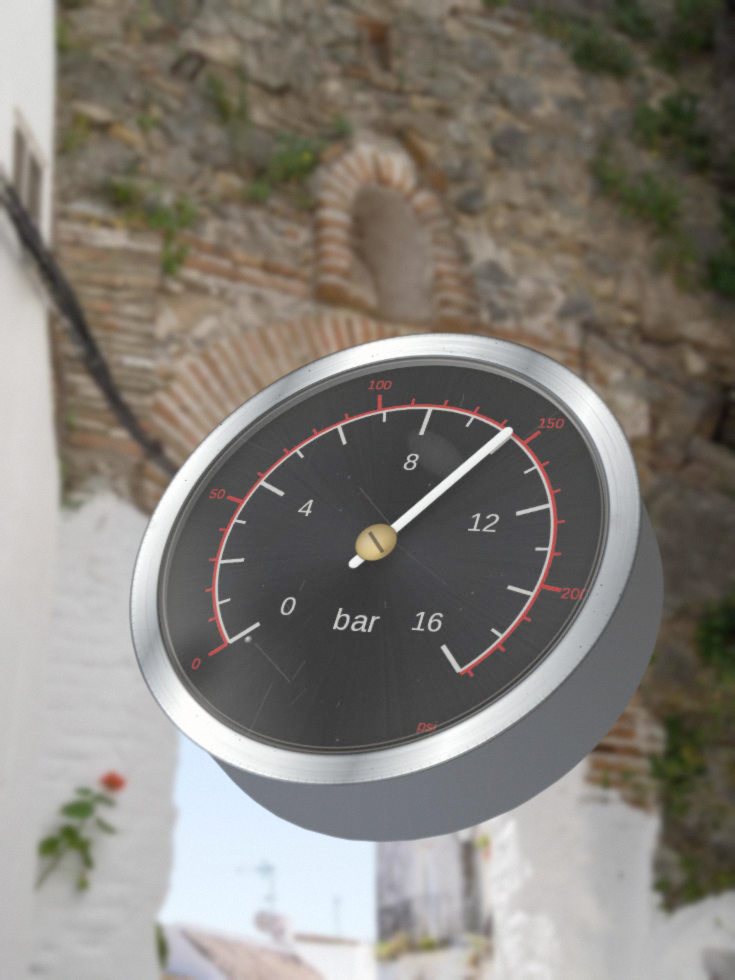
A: 10 bar
